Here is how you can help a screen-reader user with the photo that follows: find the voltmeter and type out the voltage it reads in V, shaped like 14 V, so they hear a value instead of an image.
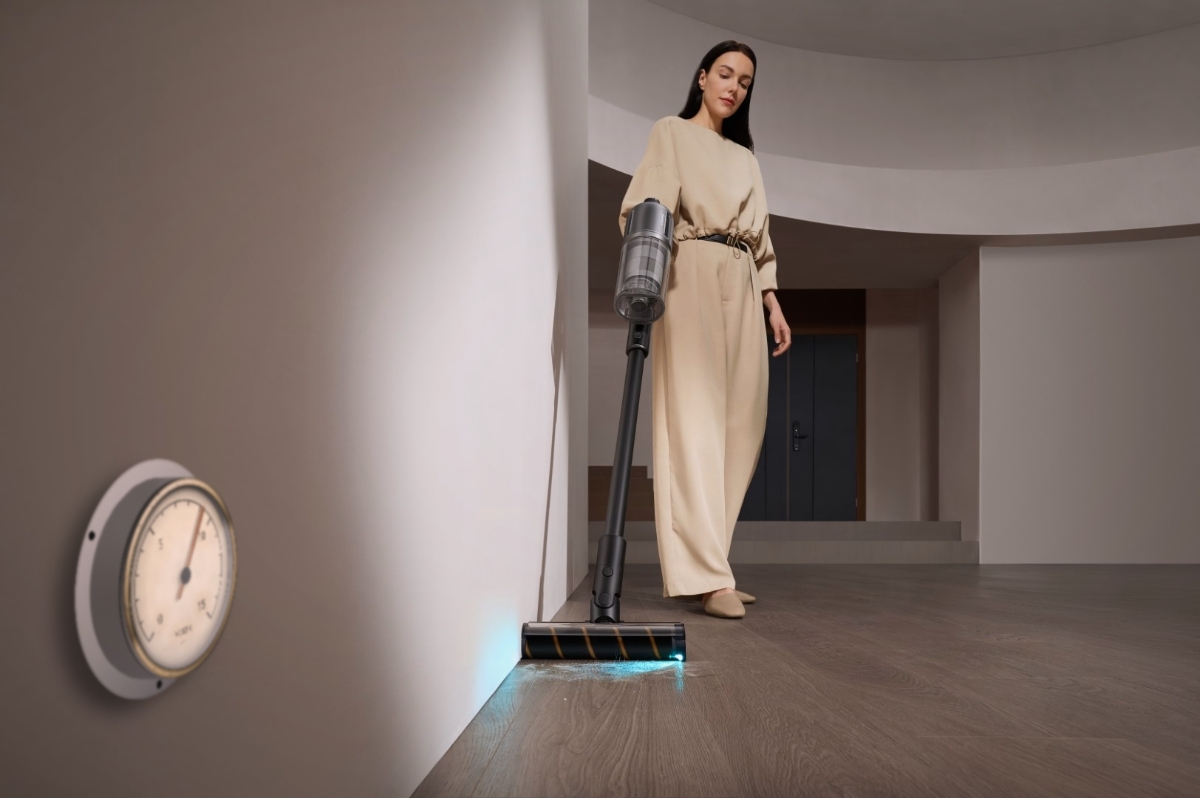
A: 9 V
